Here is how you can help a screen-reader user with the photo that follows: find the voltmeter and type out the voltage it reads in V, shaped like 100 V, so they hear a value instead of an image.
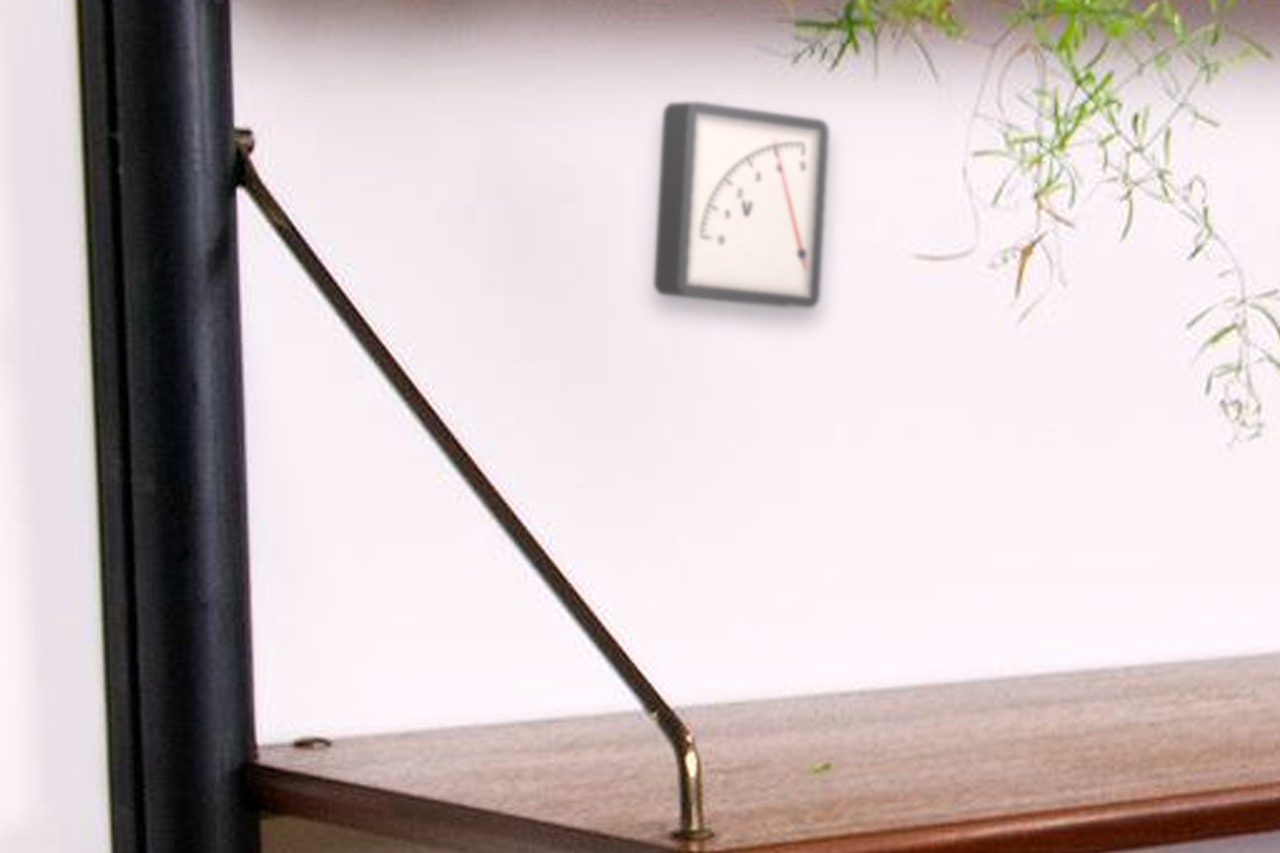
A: 4 V
